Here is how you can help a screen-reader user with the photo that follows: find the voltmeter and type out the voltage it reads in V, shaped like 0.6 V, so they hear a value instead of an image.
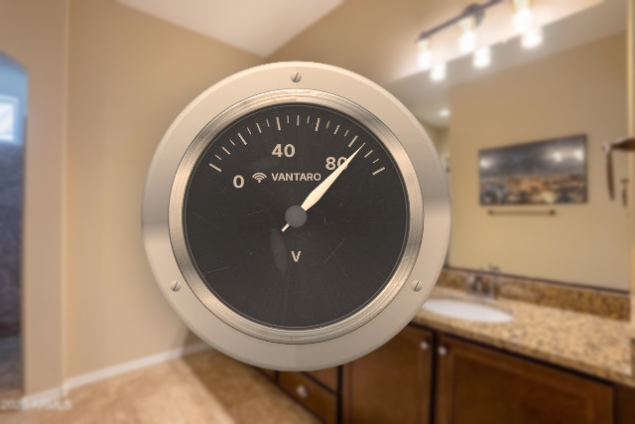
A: 85 V
